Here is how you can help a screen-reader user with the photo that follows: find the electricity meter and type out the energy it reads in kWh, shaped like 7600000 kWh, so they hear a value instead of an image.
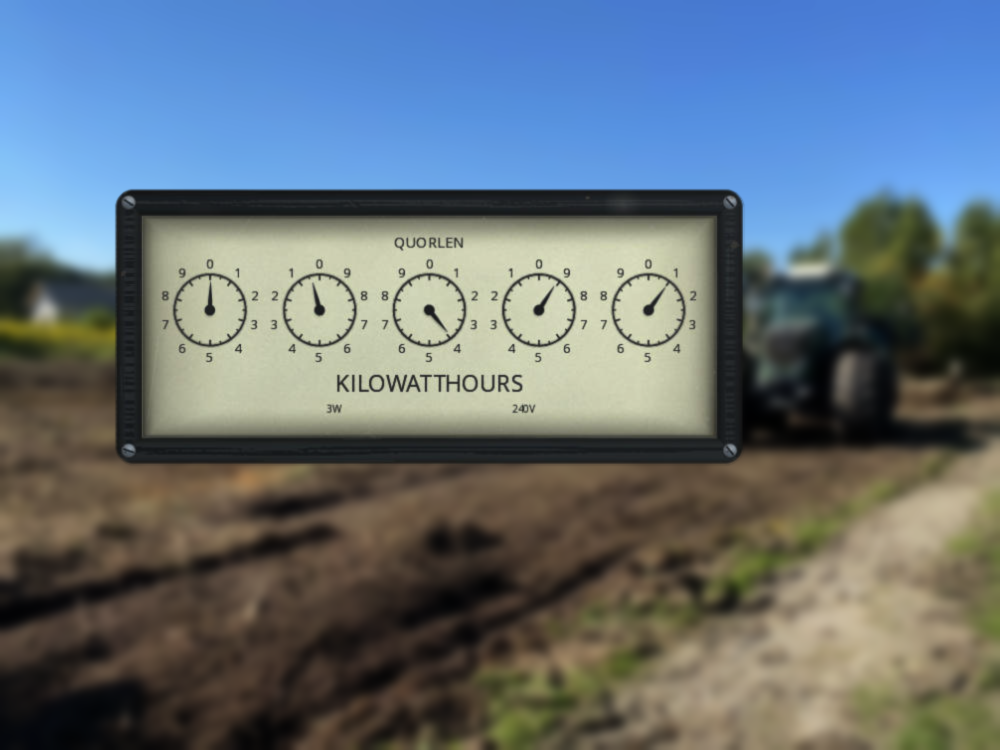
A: 391 kWh
